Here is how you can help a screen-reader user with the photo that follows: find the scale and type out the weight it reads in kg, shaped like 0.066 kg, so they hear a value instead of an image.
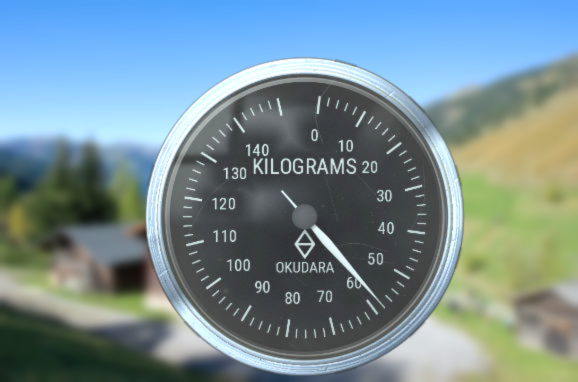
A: 58 kg
